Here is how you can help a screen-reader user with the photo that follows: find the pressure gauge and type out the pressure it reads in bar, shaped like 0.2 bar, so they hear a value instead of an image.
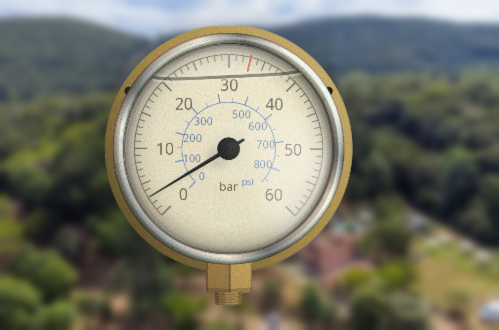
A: 3 bar
